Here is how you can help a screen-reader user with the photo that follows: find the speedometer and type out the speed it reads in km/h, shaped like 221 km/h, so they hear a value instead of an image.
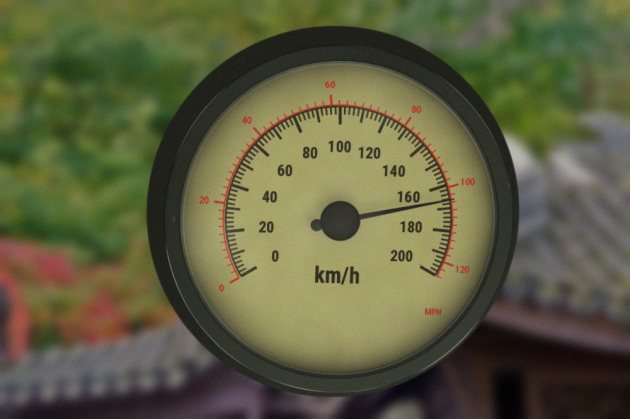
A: 166 km/h
